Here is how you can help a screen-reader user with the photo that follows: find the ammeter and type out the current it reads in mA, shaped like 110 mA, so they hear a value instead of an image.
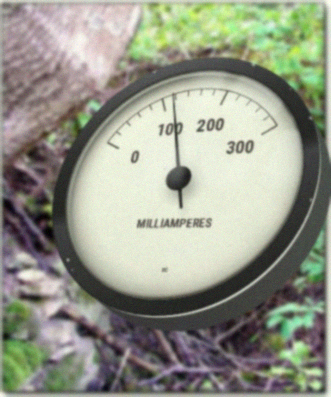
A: 120 mA
